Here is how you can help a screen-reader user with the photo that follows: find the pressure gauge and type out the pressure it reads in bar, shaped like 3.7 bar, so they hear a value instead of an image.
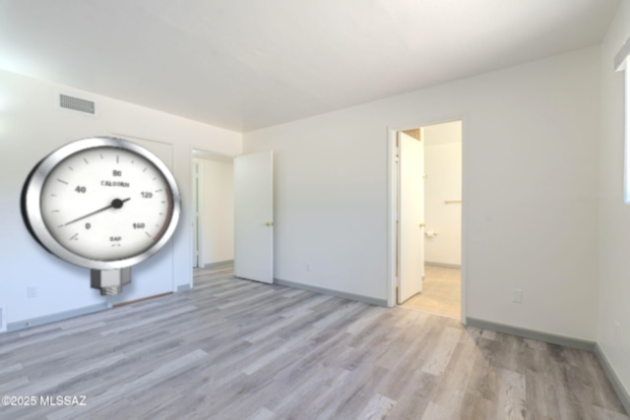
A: 10 bar
